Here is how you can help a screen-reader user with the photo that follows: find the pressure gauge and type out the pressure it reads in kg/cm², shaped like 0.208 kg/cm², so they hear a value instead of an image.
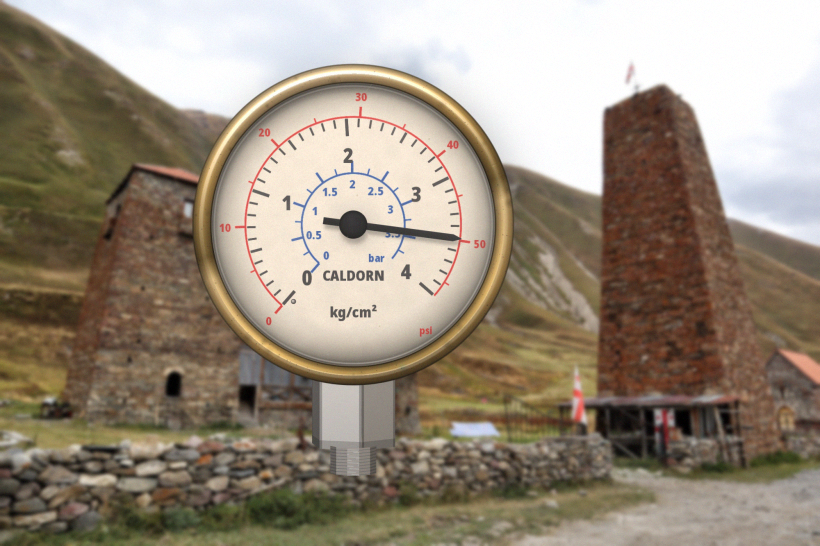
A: 3.5 kg/cm²
